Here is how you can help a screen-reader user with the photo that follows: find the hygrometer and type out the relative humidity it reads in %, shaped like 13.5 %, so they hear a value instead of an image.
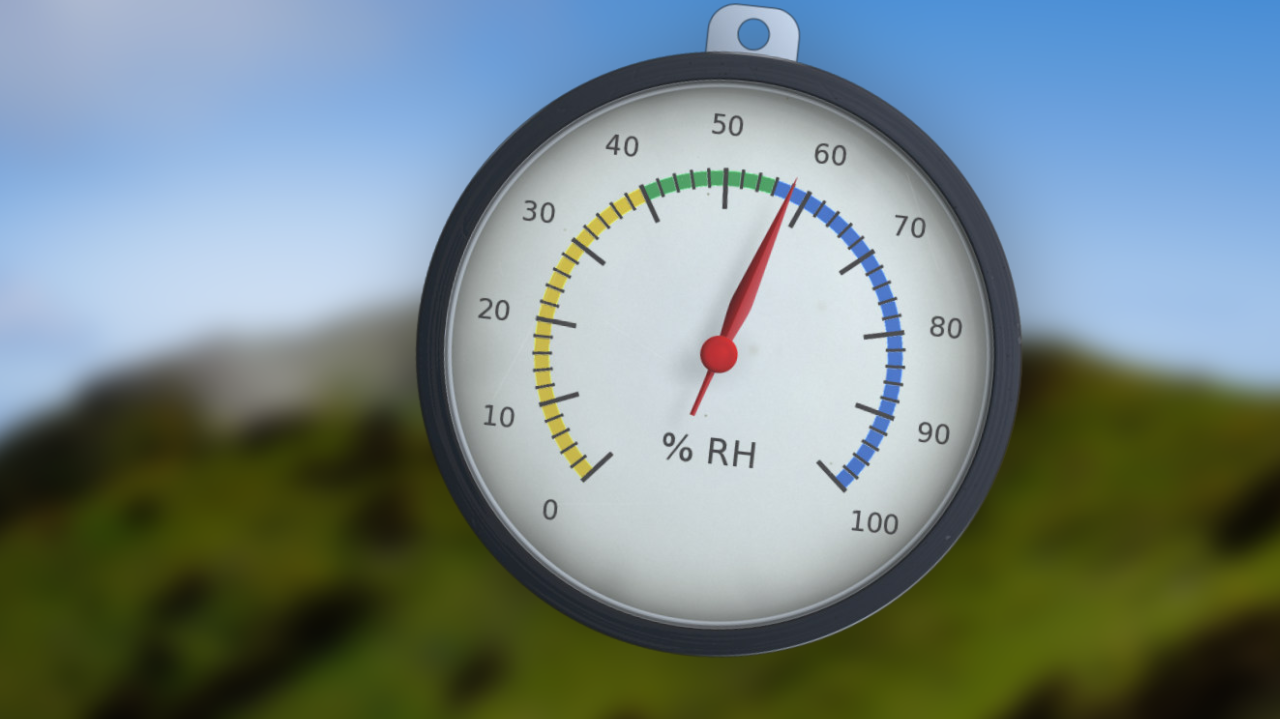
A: 58 %
